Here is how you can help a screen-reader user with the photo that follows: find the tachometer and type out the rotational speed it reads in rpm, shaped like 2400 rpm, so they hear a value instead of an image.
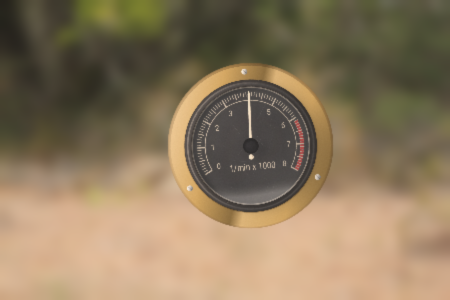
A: 4000 rpm
